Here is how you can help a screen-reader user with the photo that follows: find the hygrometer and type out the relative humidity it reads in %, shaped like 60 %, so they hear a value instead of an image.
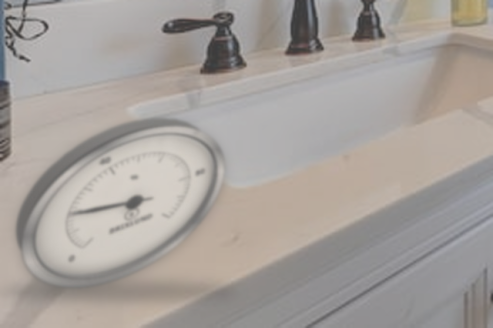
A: 20 %
